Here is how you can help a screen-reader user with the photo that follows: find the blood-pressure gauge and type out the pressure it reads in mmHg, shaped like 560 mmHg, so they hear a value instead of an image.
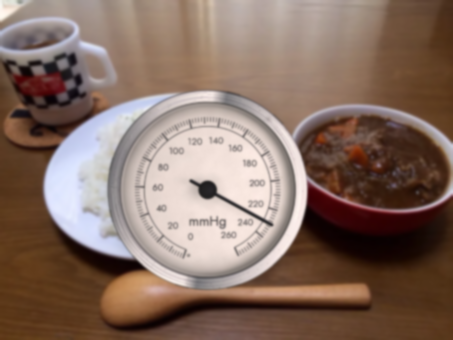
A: 230 mmHg
